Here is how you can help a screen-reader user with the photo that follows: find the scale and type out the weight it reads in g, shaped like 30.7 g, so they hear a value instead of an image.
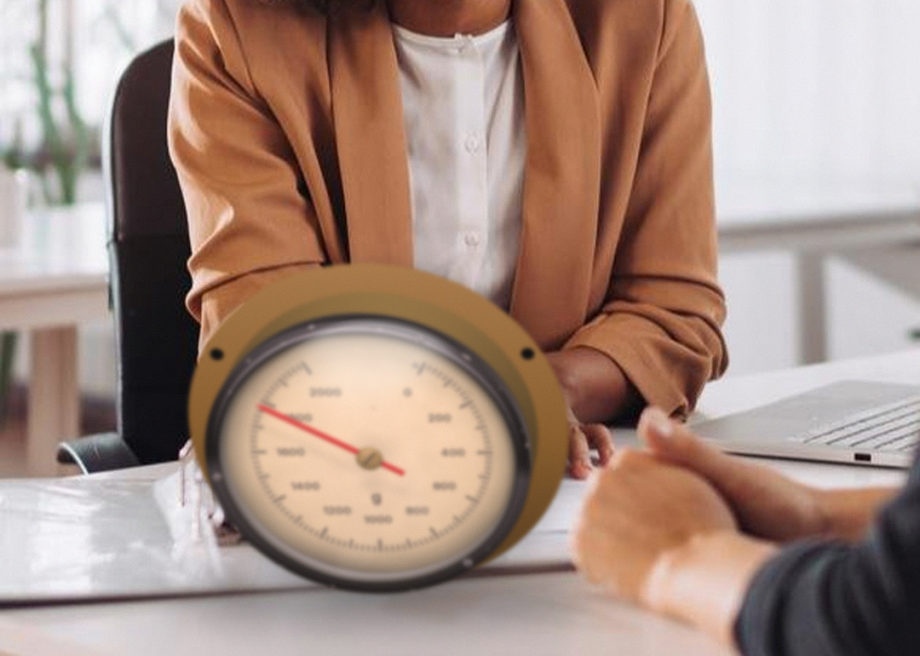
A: 1800 g
